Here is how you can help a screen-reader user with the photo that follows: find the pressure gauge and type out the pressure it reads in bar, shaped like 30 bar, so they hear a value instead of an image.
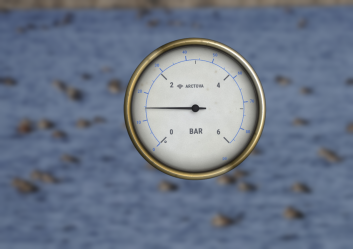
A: 1 bar
